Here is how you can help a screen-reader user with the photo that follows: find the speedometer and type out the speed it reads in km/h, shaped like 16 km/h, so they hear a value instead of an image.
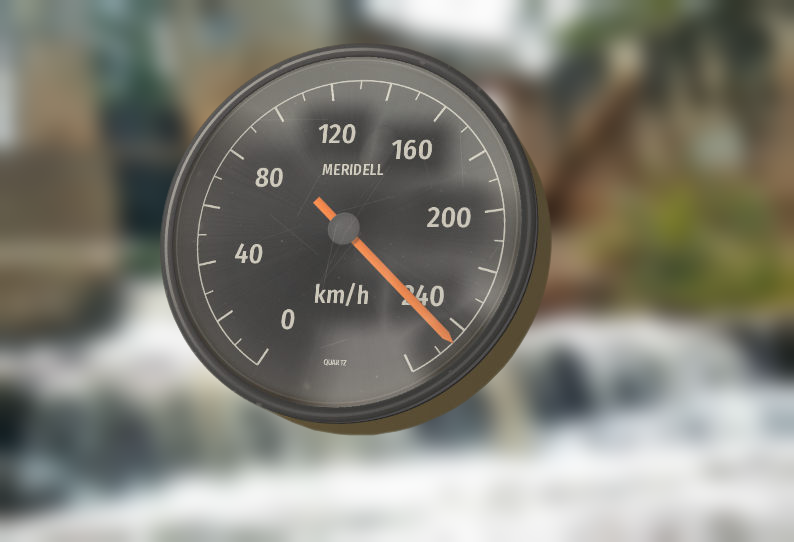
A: 245 km/h
